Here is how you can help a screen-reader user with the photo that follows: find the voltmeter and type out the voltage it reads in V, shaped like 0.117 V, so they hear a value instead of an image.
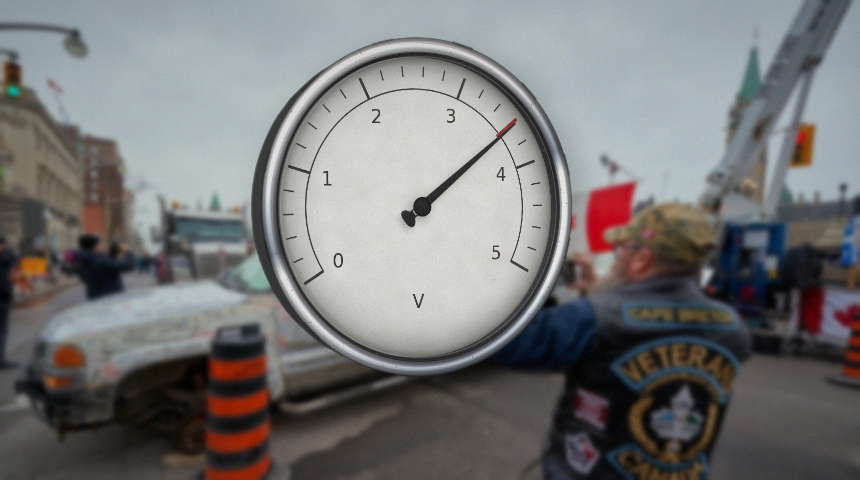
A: 3.6 V
